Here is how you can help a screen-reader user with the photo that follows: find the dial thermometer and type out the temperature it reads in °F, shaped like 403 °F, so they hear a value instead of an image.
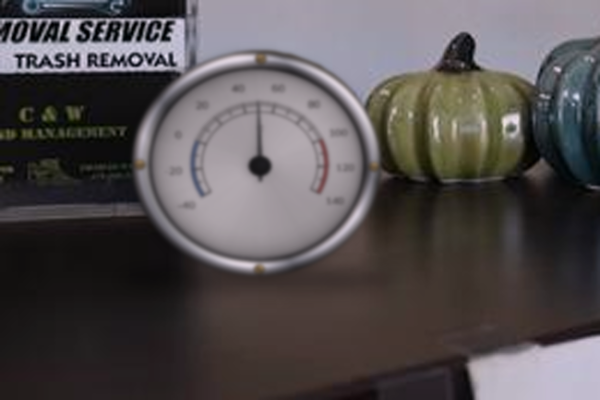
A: 50 °F
